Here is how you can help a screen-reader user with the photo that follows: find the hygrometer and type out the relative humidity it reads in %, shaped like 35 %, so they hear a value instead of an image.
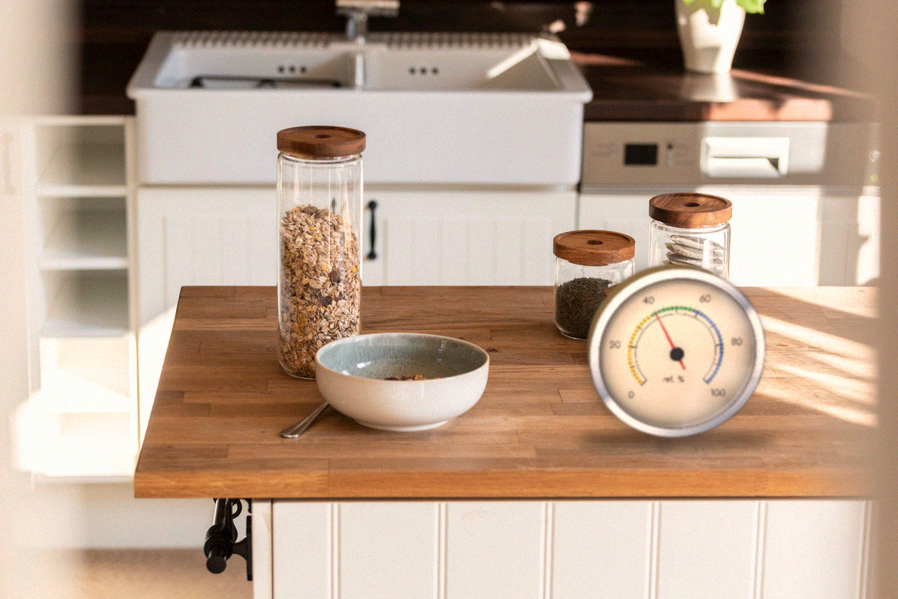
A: 40 %
